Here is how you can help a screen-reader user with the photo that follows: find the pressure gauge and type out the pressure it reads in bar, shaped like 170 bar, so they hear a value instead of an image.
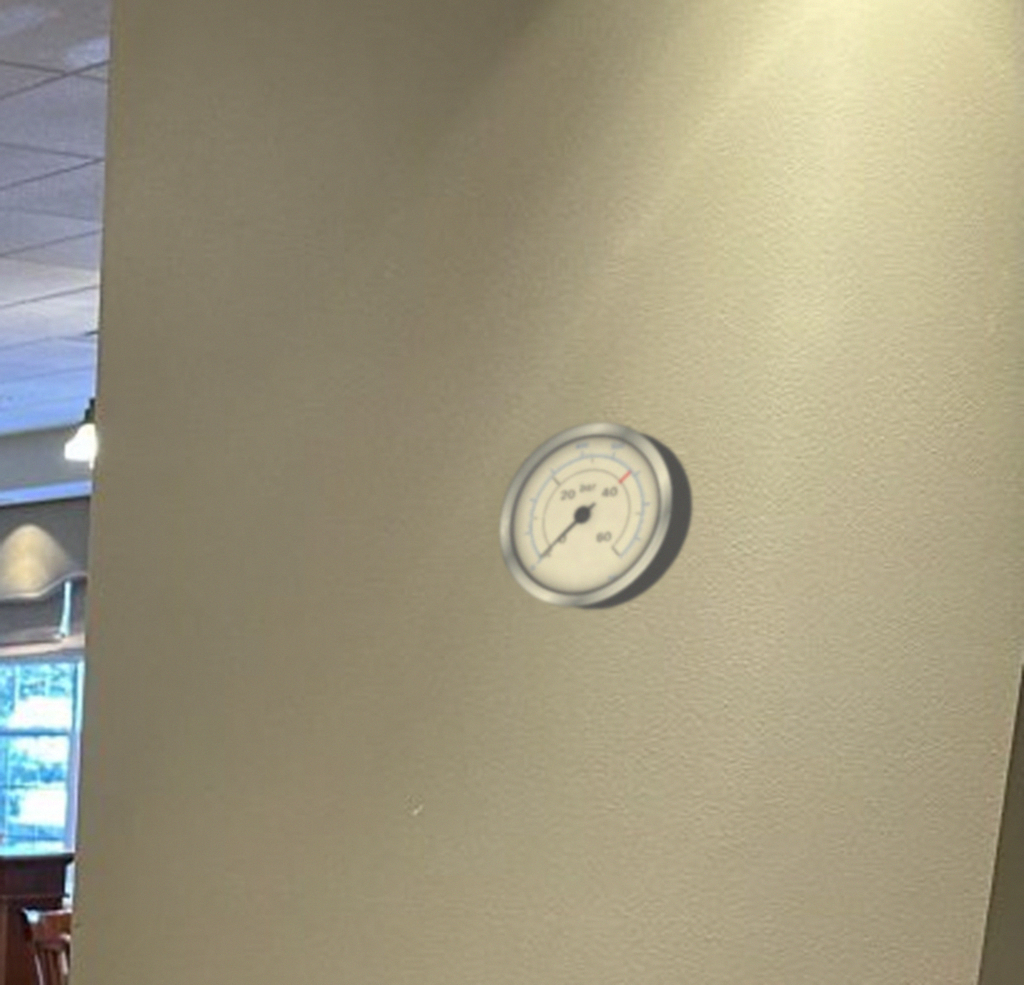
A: 0 bar
